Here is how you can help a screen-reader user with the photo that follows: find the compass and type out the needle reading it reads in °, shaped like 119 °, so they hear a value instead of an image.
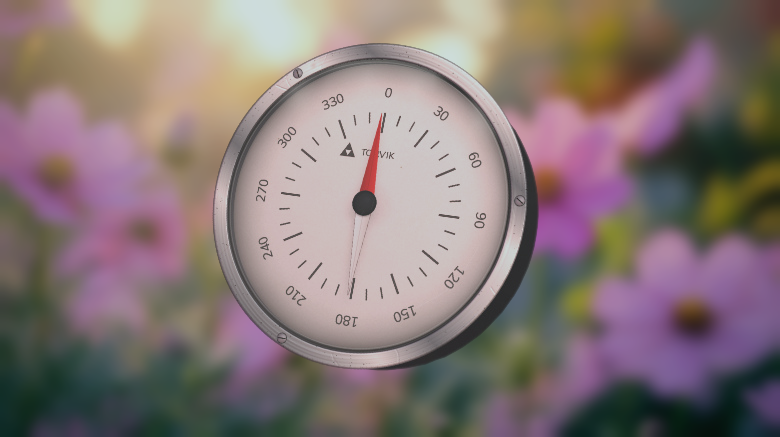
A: 0 °
